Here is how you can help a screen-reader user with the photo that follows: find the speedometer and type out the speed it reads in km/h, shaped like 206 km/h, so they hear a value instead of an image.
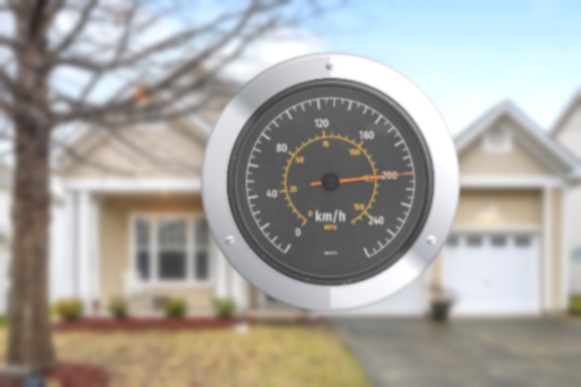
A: 200 km/h
